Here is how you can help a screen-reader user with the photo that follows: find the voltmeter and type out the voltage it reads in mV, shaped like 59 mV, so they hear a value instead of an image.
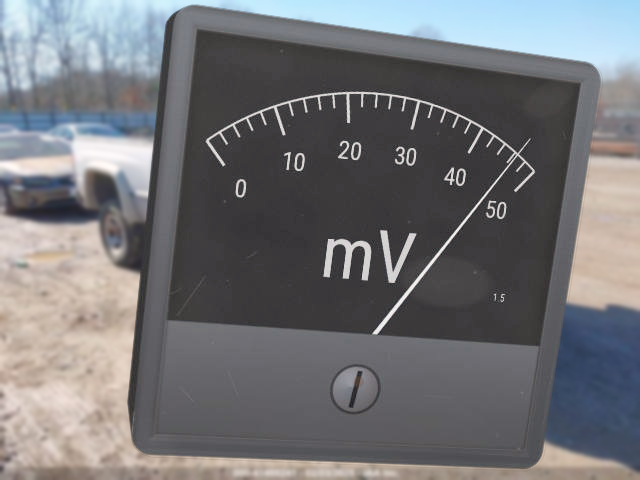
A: 46 mV
